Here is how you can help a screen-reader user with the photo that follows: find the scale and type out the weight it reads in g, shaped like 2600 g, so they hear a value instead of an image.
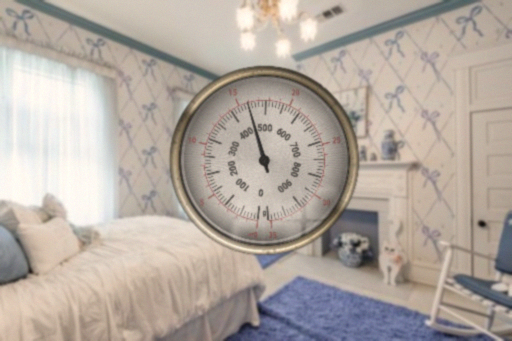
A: 450 g
